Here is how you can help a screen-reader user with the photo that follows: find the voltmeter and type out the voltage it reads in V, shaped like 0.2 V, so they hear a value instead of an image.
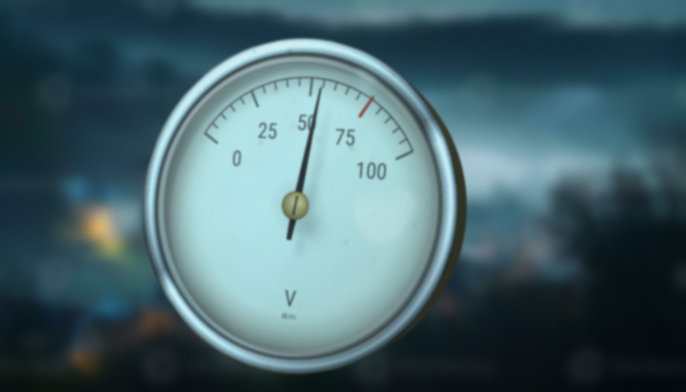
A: 55 V
